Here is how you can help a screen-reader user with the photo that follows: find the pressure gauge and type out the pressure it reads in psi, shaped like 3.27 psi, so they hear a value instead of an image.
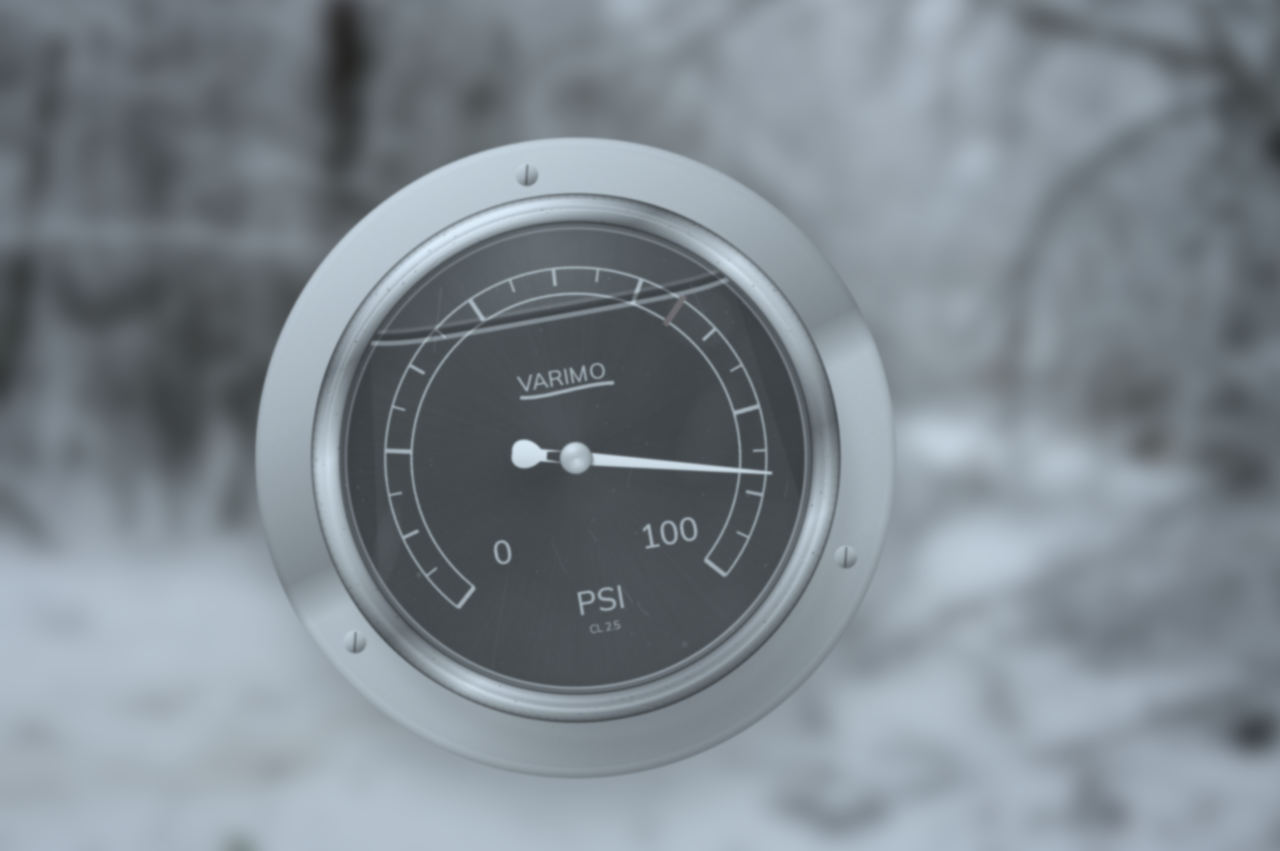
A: 87.5 psi
